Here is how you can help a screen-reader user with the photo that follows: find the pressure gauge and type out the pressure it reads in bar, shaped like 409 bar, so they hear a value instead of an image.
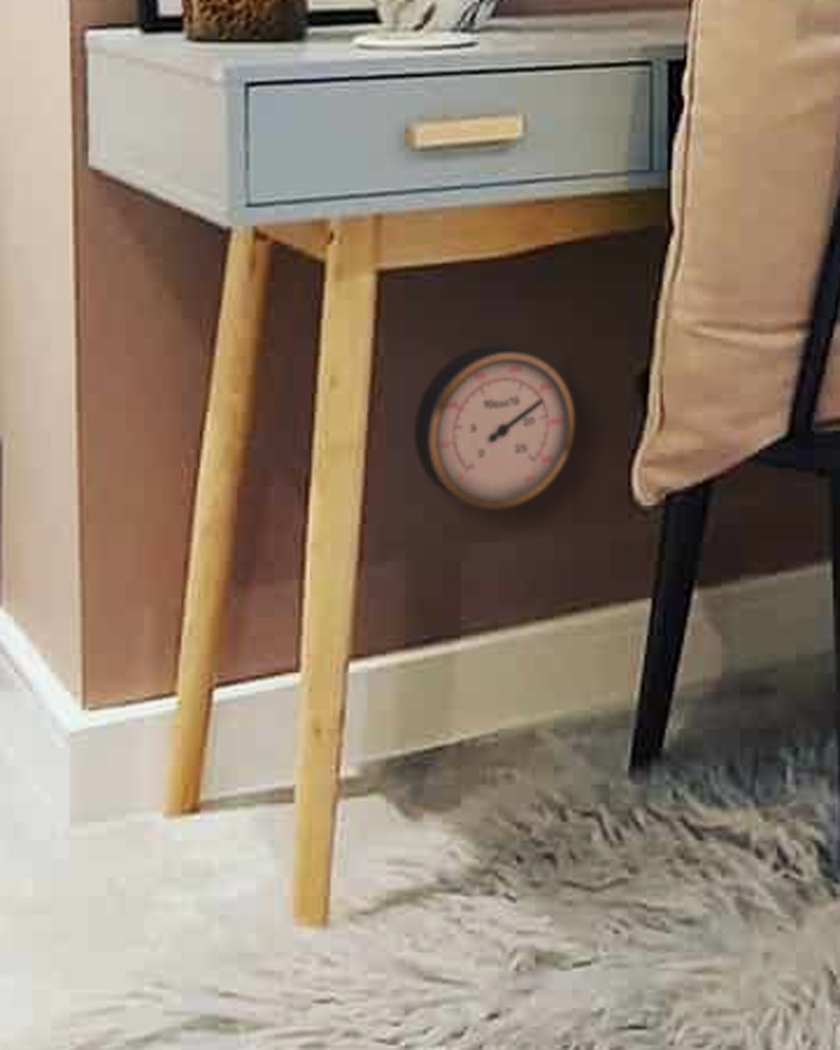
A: 18 bar
